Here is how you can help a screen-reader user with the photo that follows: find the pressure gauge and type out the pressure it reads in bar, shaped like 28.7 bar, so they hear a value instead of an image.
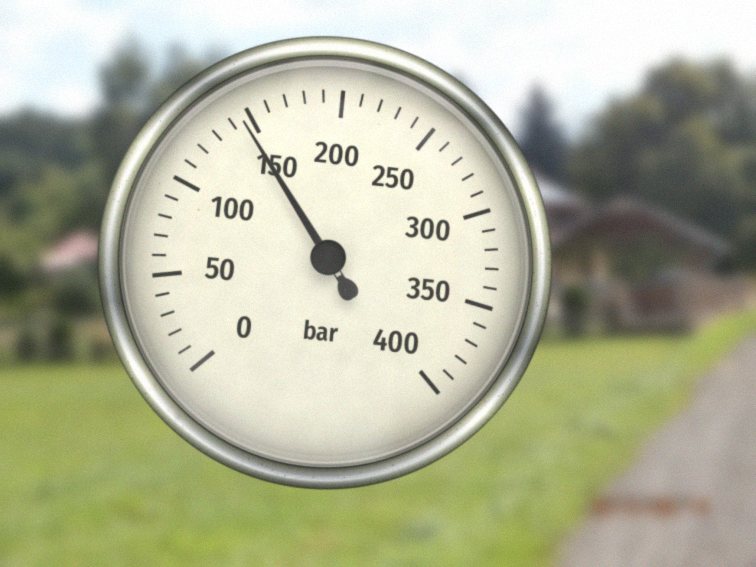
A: 145 bar
